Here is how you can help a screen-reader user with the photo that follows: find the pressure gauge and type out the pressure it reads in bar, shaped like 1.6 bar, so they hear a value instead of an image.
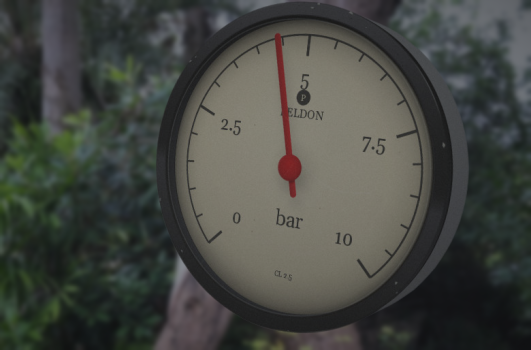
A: 4.5 bar
